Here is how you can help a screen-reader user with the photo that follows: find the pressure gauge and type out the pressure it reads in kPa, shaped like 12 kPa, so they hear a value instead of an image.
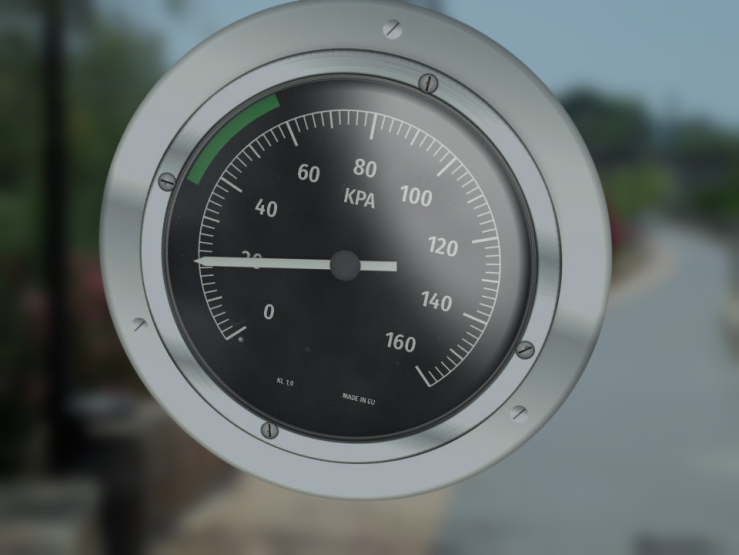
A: 20 kPa
